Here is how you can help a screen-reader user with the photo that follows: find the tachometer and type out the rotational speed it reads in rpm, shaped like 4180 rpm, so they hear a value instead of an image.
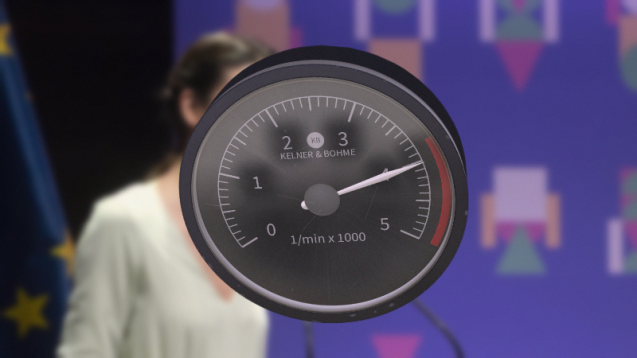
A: 4000 rpm
